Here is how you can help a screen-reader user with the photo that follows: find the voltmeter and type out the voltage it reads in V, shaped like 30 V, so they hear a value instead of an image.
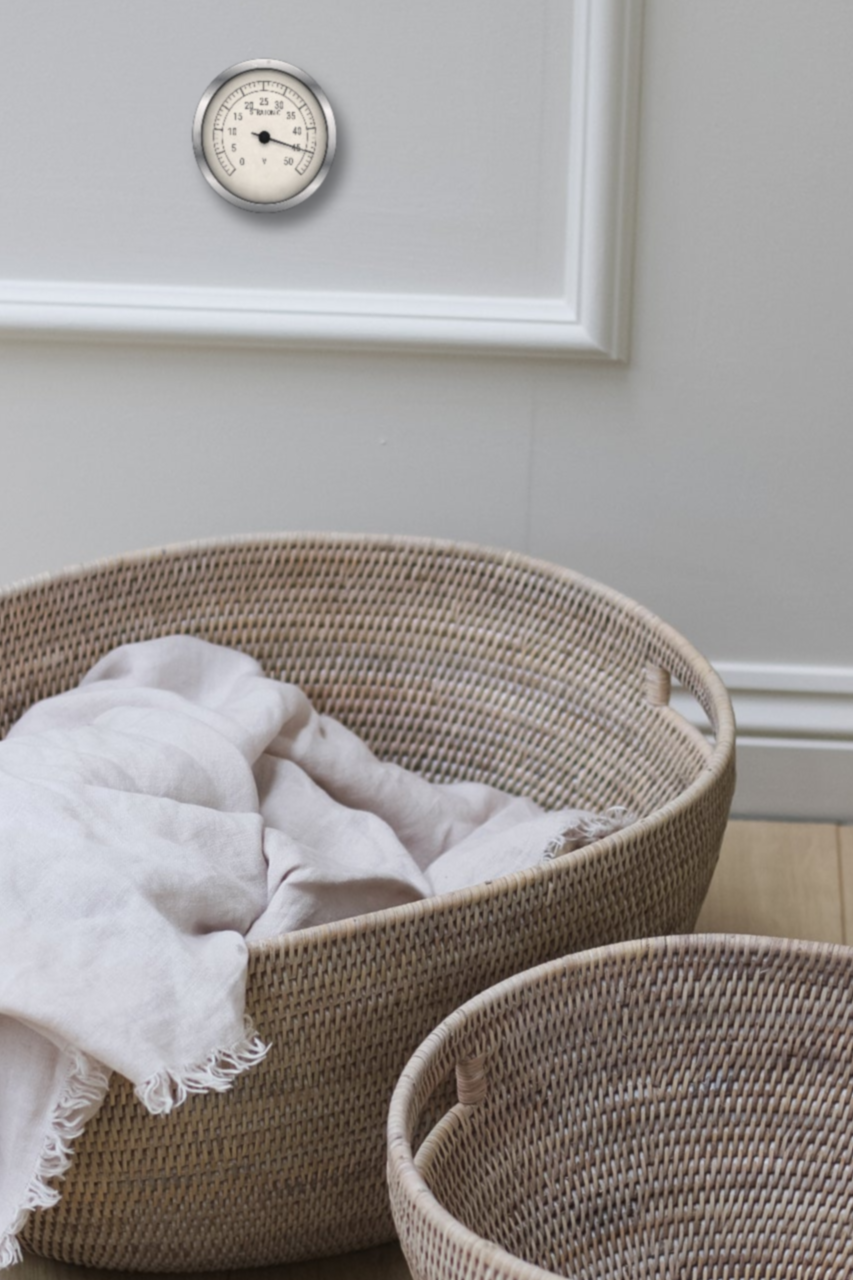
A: 45 V
